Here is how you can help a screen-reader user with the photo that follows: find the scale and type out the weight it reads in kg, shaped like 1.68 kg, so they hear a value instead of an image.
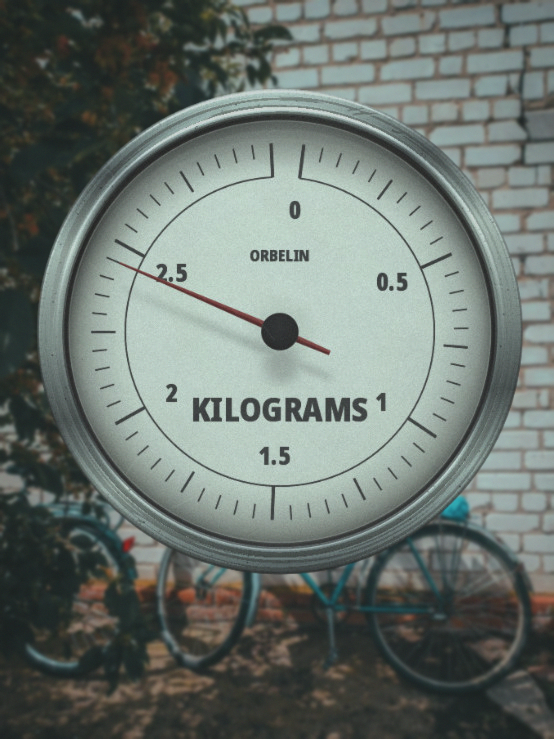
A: 2.45 kg
